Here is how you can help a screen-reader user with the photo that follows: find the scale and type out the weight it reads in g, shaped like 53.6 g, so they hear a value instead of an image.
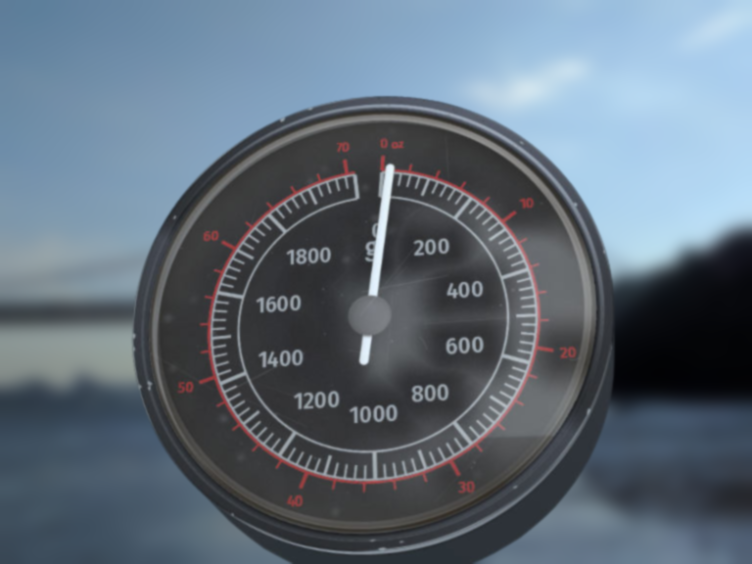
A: 20 g
